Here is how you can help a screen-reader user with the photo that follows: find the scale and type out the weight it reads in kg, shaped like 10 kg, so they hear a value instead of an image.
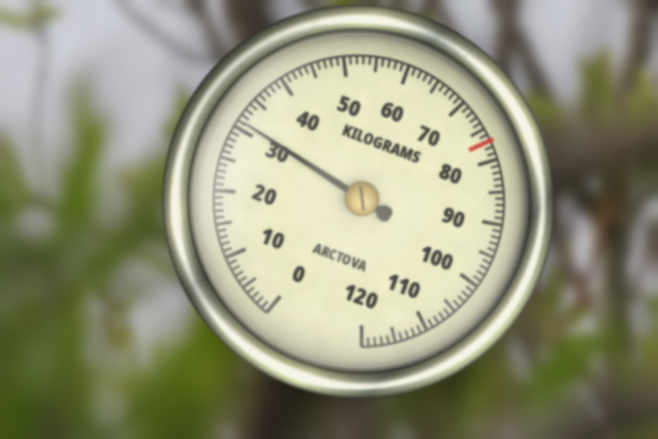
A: 31 kg
